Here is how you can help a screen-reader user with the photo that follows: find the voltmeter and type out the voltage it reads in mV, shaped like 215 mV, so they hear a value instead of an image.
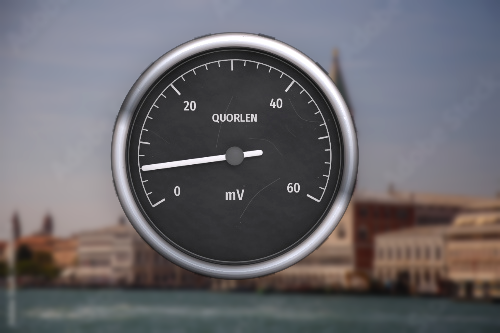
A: 6 mV
